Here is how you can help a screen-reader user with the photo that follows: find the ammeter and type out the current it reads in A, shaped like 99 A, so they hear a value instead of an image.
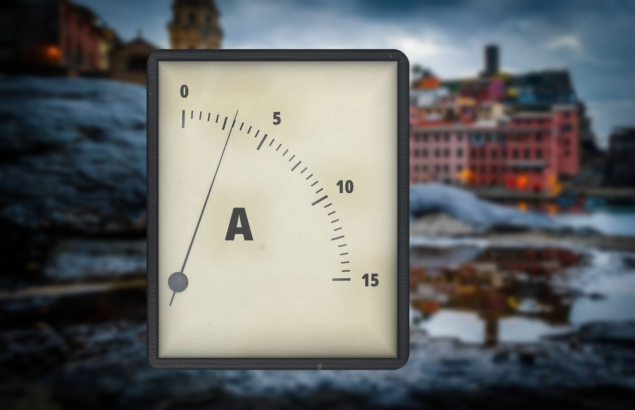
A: 3 A
